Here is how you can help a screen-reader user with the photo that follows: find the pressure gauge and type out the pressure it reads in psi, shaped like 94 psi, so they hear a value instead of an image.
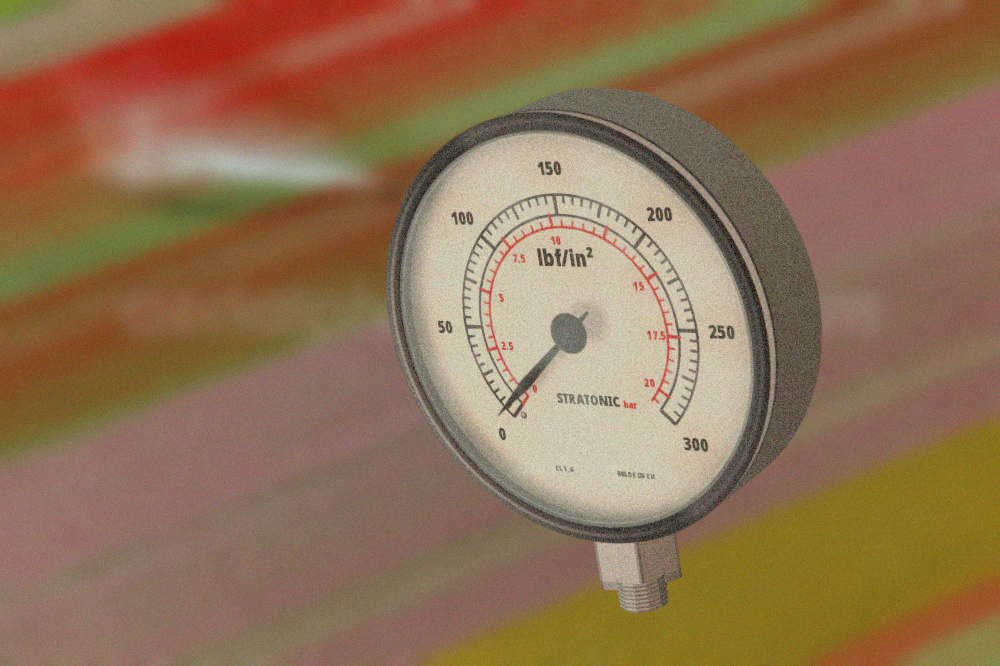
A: 5 psi
